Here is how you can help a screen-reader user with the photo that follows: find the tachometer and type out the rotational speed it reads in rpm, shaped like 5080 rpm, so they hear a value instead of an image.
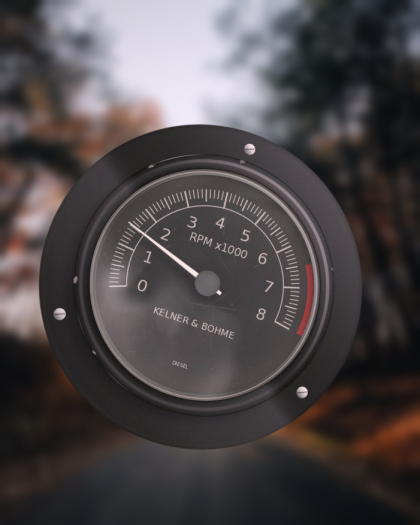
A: 1500 rpm
